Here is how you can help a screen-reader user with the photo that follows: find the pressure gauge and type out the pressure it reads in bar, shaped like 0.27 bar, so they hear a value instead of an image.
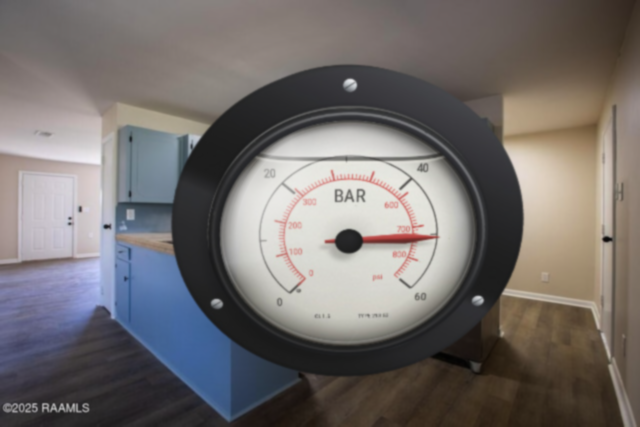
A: 50 bar
